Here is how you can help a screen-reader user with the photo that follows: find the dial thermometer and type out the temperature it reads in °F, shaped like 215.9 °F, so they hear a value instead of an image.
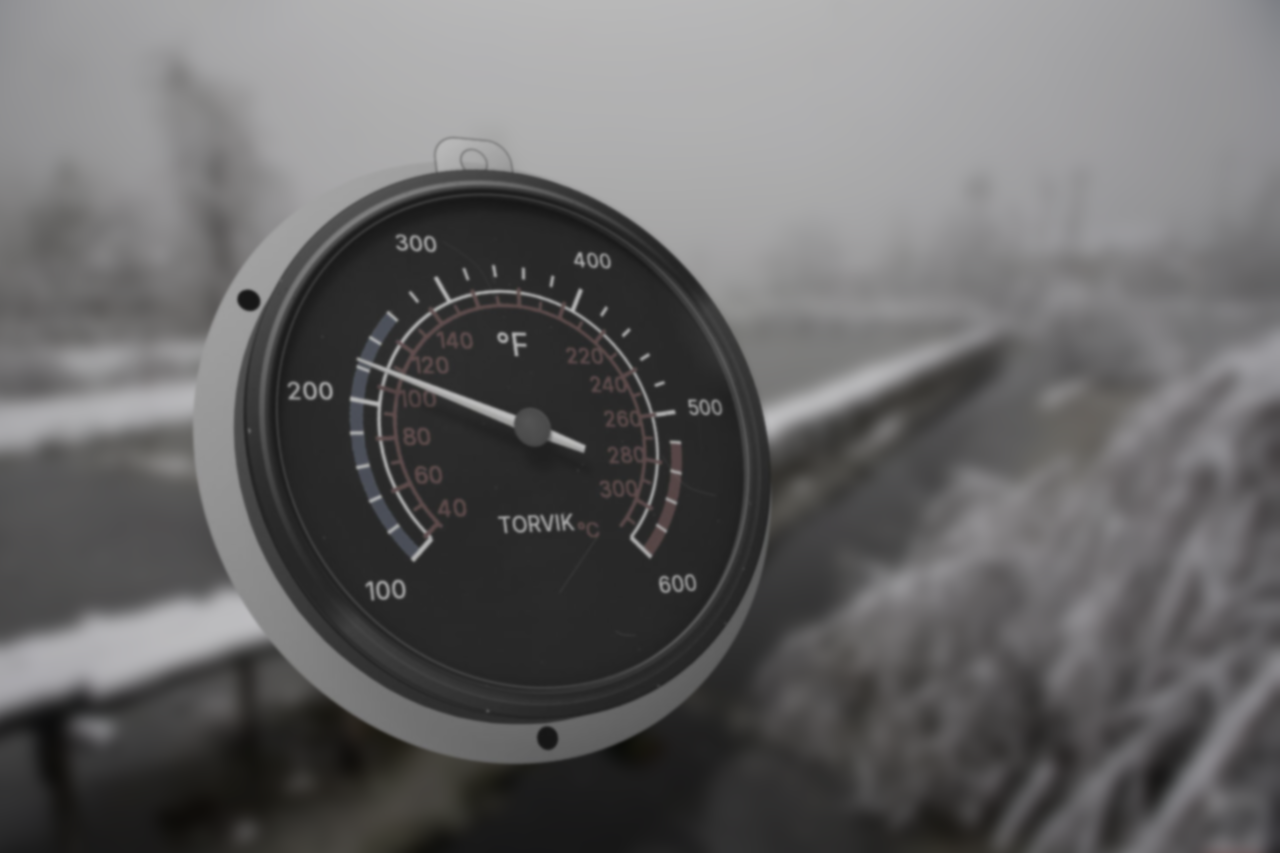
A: 220 °F
